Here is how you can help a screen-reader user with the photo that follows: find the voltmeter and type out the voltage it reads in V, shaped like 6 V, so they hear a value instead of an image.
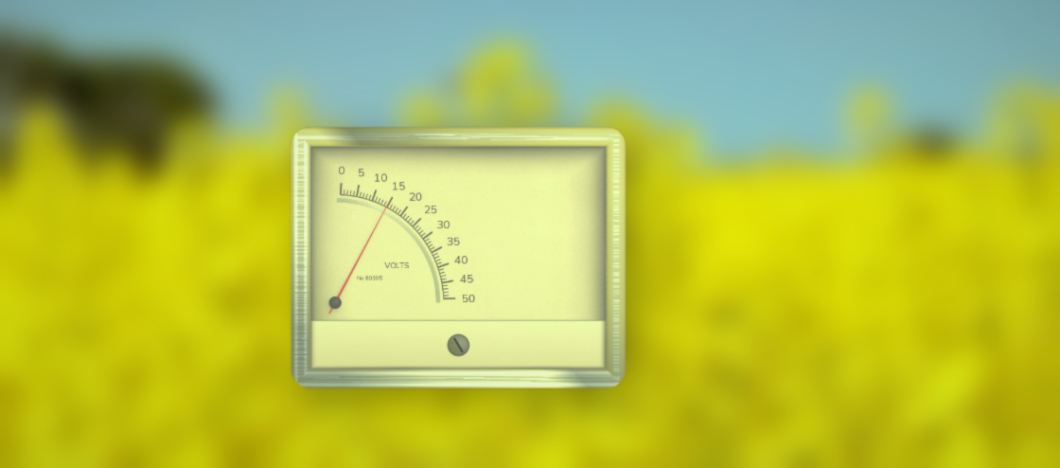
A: 15 V
